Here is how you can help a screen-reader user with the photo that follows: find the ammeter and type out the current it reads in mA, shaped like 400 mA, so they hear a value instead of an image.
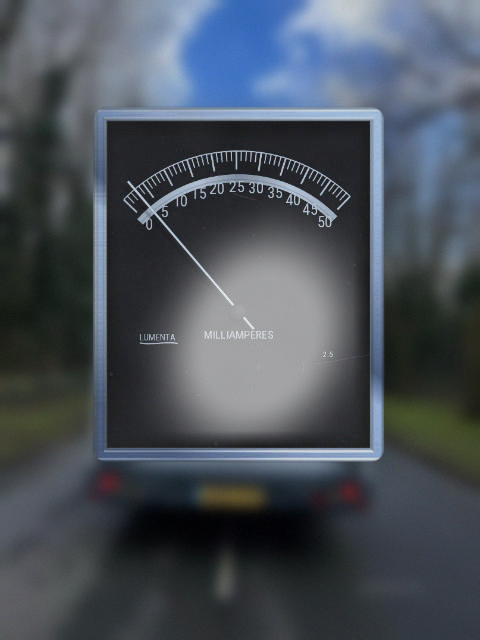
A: 3 mA
